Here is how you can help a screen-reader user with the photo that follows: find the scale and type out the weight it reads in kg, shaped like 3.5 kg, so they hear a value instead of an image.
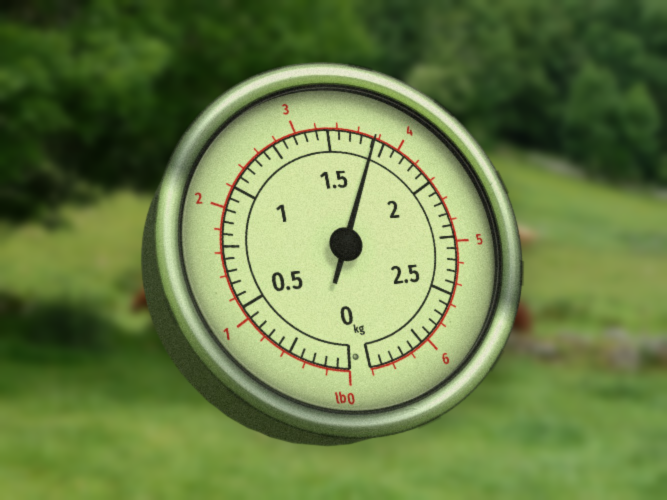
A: 1.7 kg
